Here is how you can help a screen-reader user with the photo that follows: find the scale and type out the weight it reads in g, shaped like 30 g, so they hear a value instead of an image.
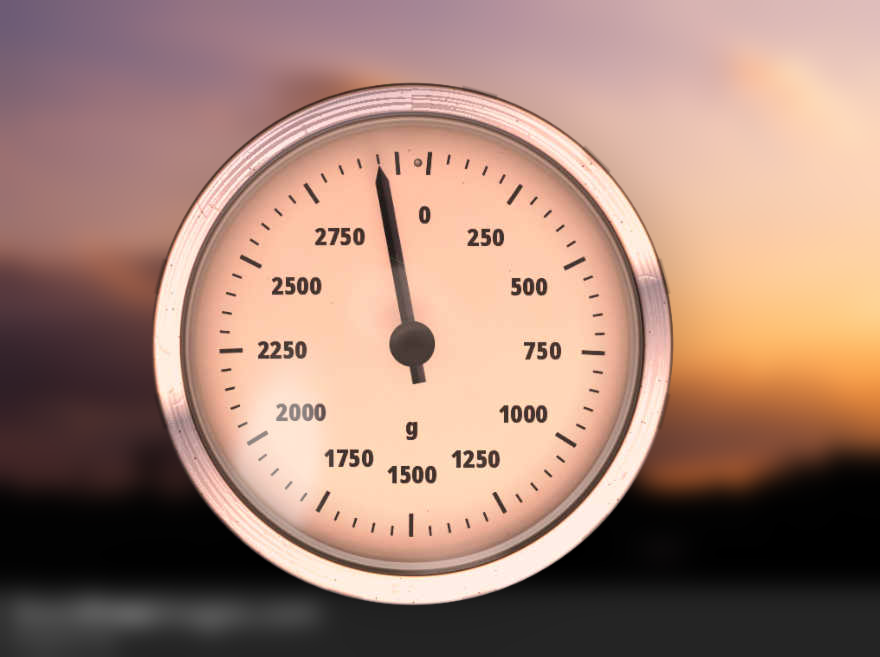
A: 2950 g
